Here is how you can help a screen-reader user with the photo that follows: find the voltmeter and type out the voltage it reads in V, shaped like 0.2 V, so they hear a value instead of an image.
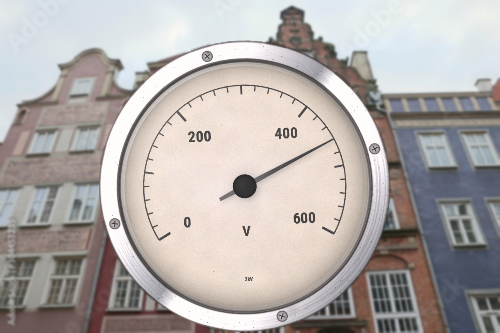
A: 460 V
